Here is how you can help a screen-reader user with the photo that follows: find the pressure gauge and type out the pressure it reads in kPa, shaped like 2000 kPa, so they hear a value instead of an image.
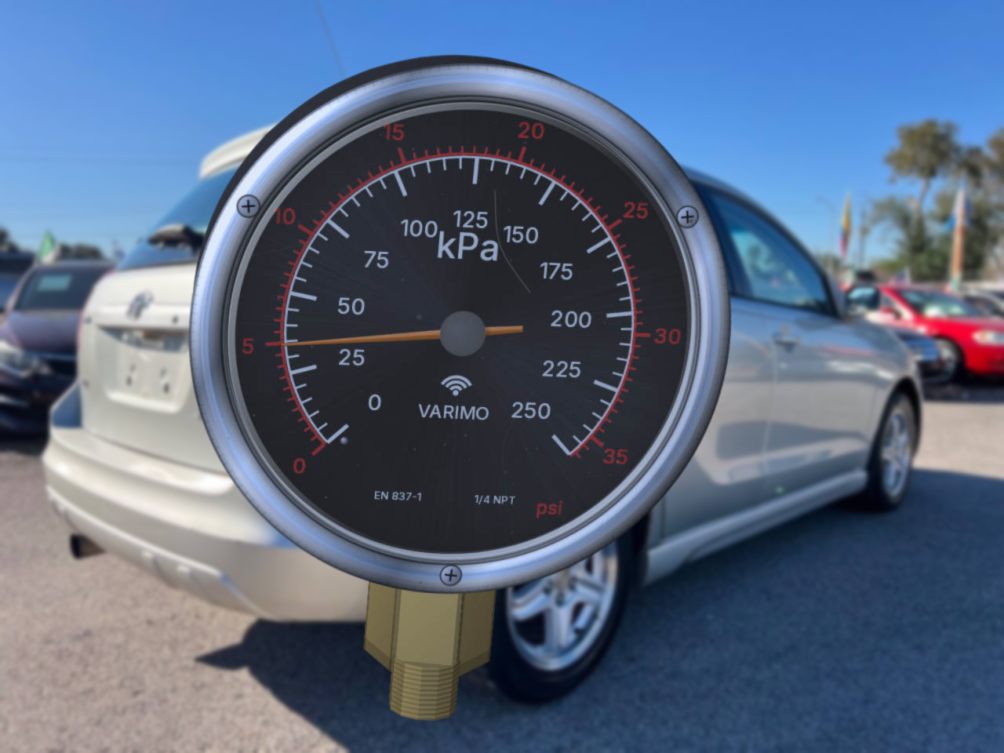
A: 35 kPa
